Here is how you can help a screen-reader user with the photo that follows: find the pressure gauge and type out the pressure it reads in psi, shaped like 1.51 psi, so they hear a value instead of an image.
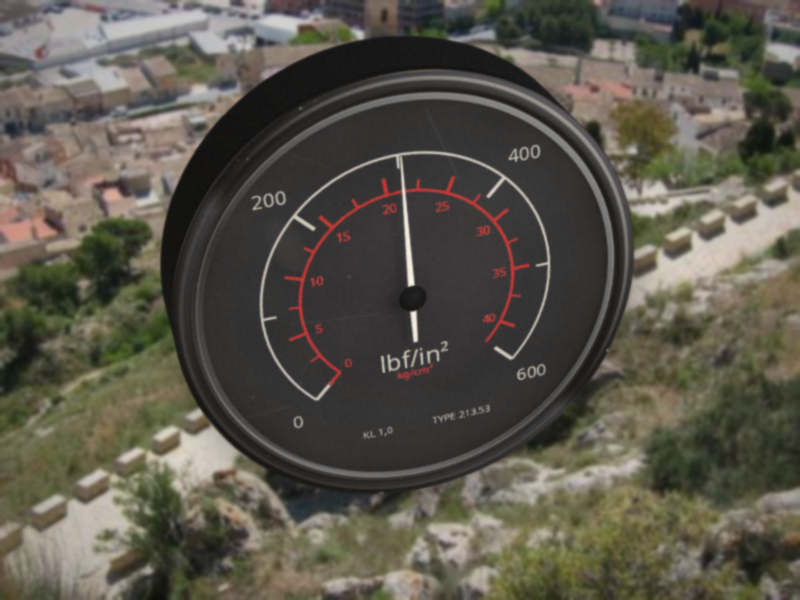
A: 300 psi
